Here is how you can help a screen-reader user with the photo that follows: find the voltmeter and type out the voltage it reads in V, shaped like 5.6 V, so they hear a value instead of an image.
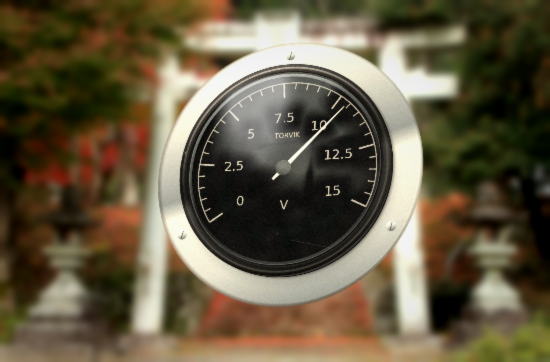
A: 10.5 V
